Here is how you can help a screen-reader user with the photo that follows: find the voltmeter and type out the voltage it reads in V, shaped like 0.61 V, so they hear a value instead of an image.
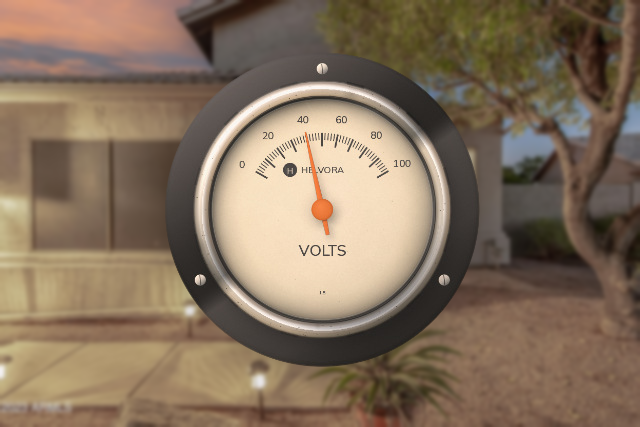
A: 40 V
